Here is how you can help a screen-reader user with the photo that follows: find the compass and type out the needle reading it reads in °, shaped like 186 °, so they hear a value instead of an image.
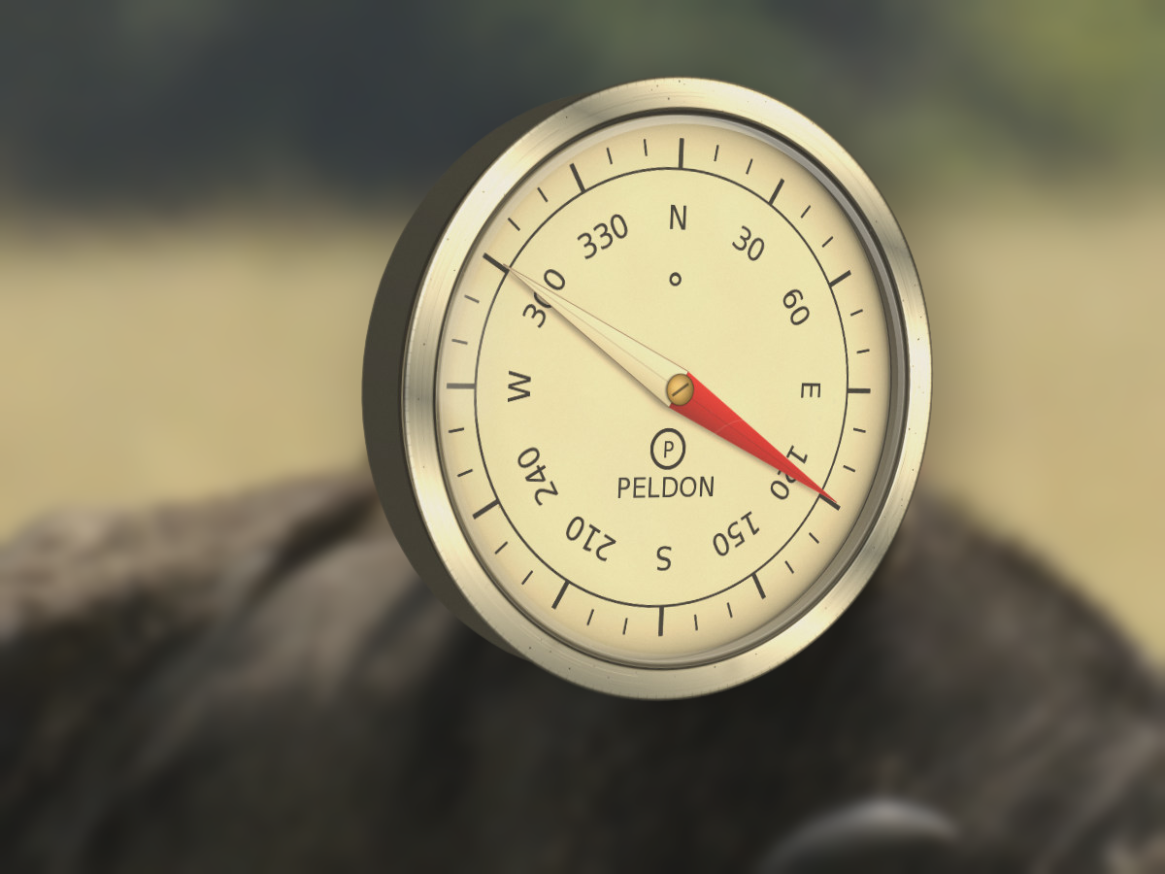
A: 120 °
